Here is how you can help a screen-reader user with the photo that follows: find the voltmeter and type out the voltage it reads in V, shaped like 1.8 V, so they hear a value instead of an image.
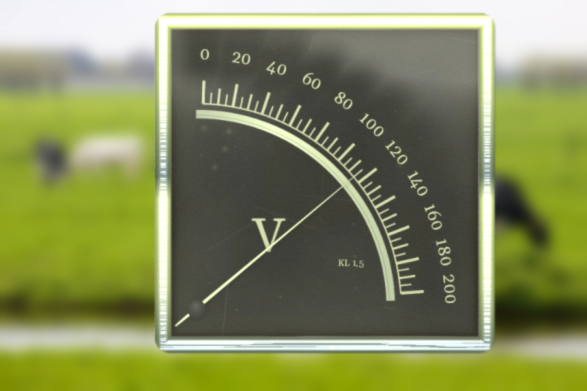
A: 115 V
